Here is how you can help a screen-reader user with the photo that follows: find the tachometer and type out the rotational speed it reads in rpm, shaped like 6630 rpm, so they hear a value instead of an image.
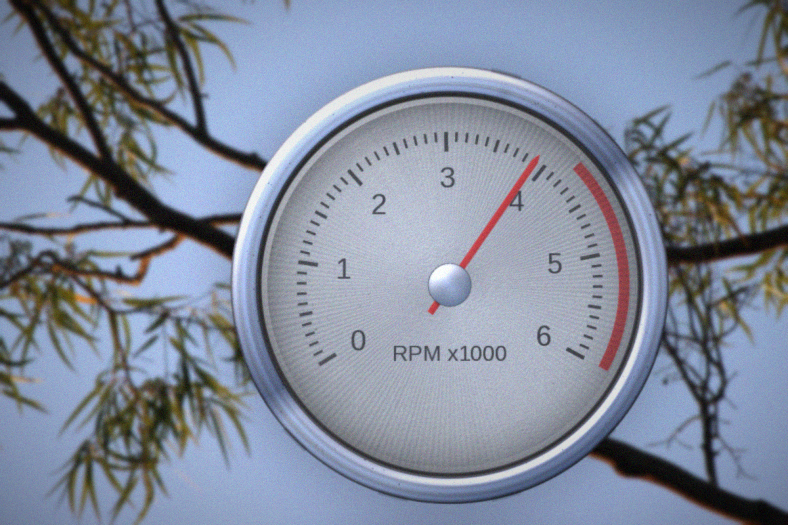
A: 3900 rpm
